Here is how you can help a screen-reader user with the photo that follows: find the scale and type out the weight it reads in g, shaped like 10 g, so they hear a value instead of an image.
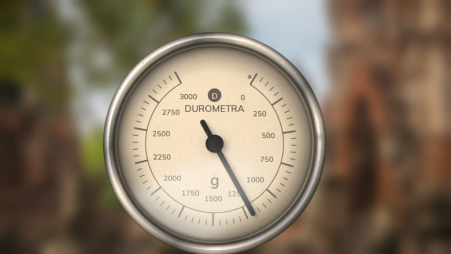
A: 1200 g
